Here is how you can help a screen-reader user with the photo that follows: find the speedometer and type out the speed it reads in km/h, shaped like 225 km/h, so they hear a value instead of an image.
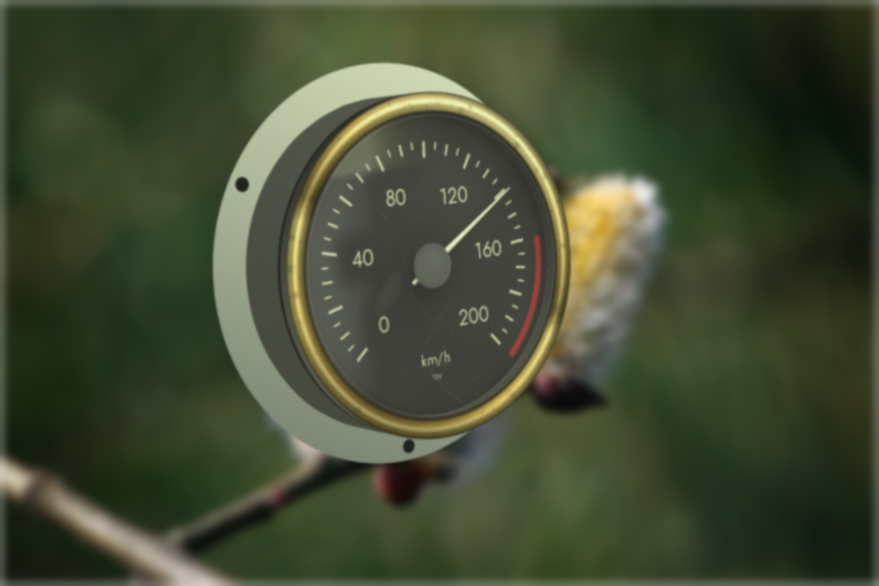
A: 140 km/h
